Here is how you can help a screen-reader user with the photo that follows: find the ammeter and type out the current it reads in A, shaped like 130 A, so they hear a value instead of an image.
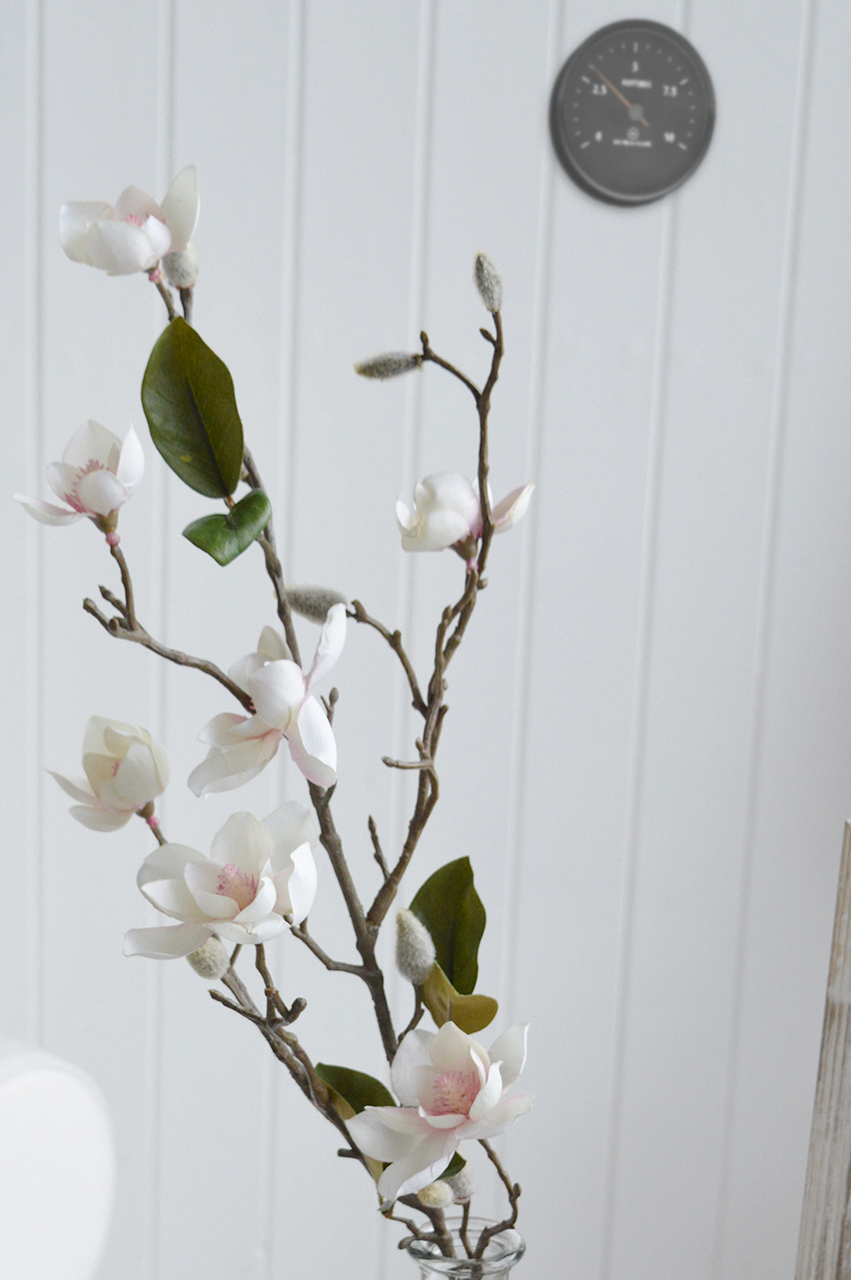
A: 3 A
